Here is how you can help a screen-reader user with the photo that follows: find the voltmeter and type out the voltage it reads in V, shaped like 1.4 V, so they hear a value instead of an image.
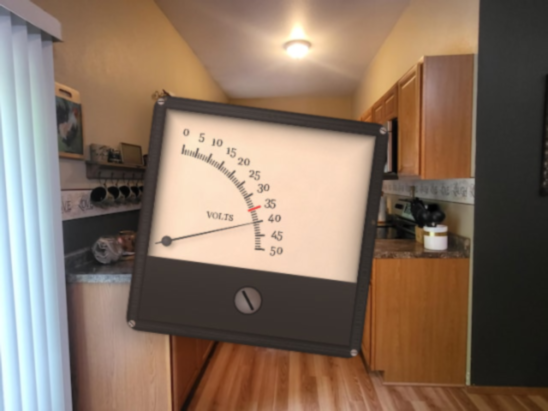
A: 40 V
